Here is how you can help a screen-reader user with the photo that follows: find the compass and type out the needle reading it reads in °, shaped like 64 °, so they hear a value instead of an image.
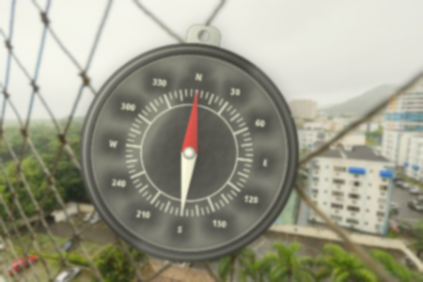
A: 0 °
